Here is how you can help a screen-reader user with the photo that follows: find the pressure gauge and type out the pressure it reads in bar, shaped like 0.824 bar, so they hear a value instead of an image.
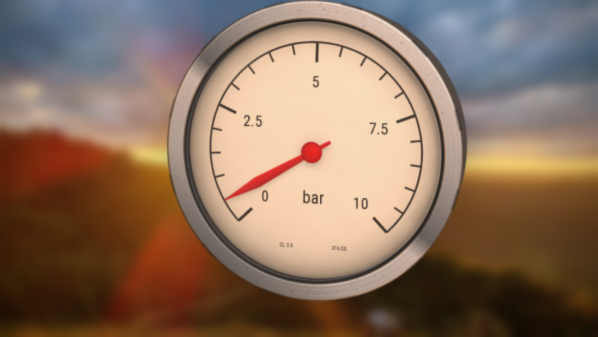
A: 0.5 bar
